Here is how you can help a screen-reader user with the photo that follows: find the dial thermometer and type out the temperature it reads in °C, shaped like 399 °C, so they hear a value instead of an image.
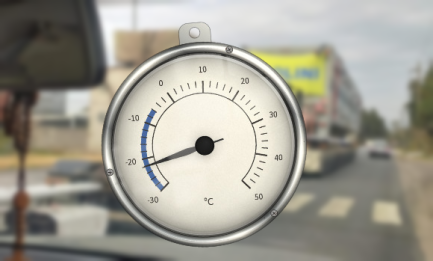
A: -22 °C
